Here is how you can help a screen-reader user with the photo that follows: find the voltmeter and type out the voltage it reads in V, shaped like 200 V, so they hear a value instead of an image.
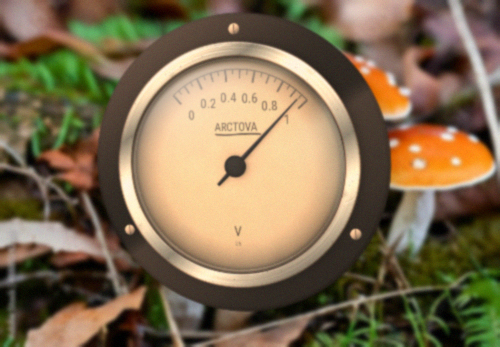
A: 0.95 V
